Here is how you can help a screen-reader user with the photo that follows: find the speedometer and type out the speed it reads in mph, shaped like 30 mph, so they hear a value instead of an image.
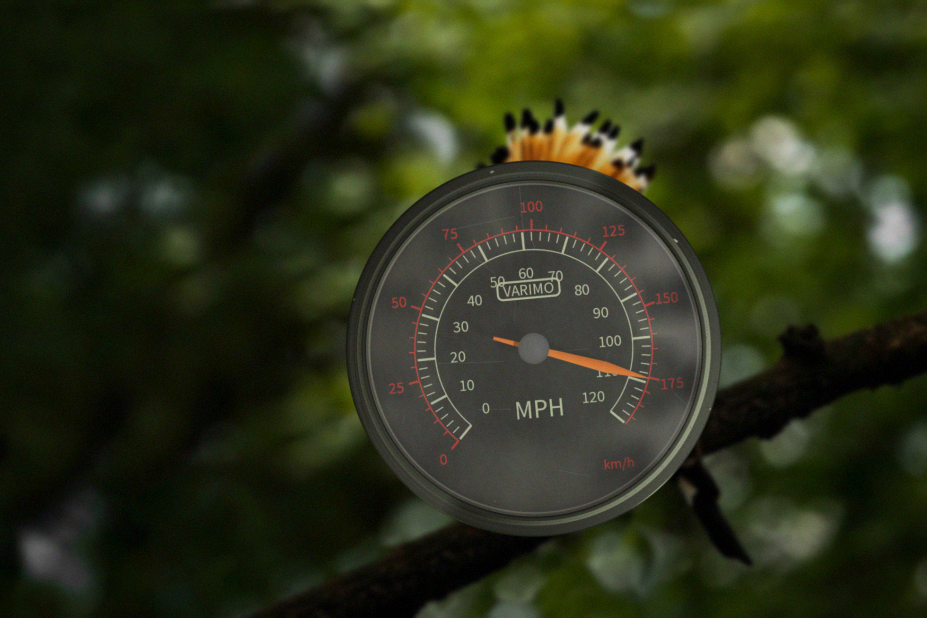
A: 109 mph
